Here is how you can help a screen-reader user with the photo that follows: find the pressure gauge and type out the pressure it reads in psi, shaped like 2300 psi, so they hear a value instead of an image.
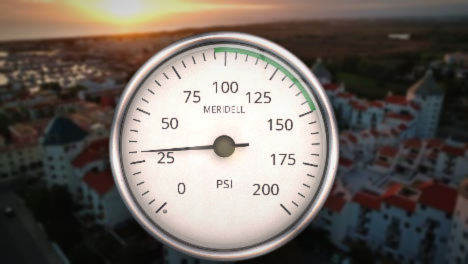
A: 30 psi
